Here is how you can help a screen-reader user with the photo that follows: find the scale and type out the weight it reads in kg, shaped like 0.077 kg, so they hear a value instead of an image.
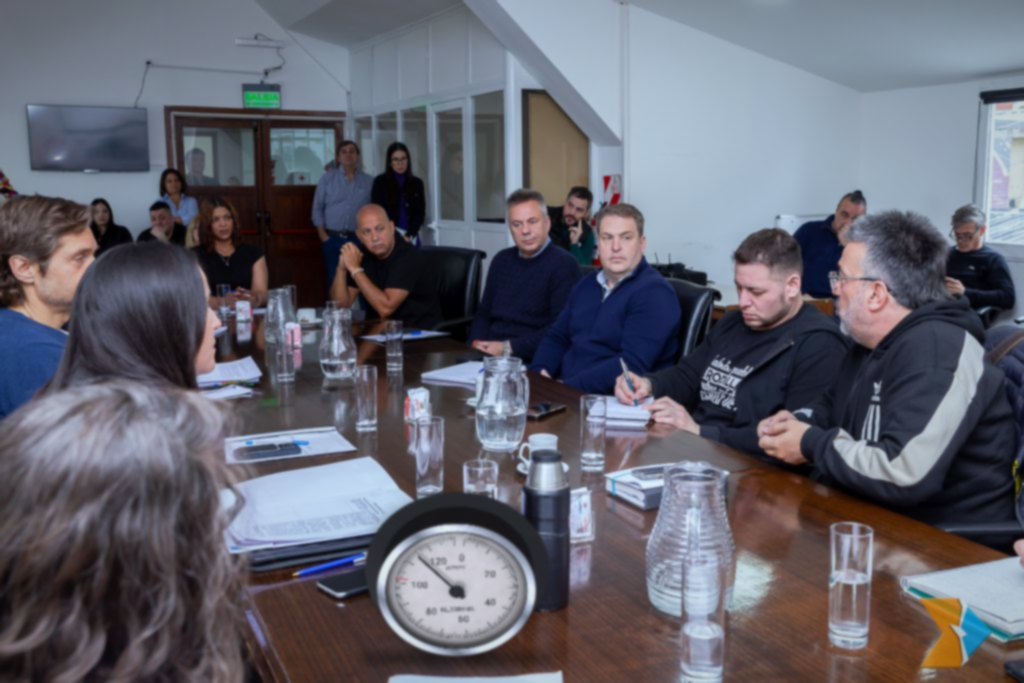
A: 115 kg
